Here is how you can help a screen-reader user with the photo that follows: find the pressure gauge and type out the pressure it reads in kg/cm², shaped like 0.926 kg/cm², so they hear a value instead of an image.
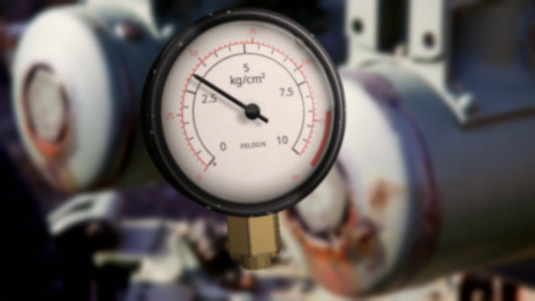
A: 3 kg/cm²
